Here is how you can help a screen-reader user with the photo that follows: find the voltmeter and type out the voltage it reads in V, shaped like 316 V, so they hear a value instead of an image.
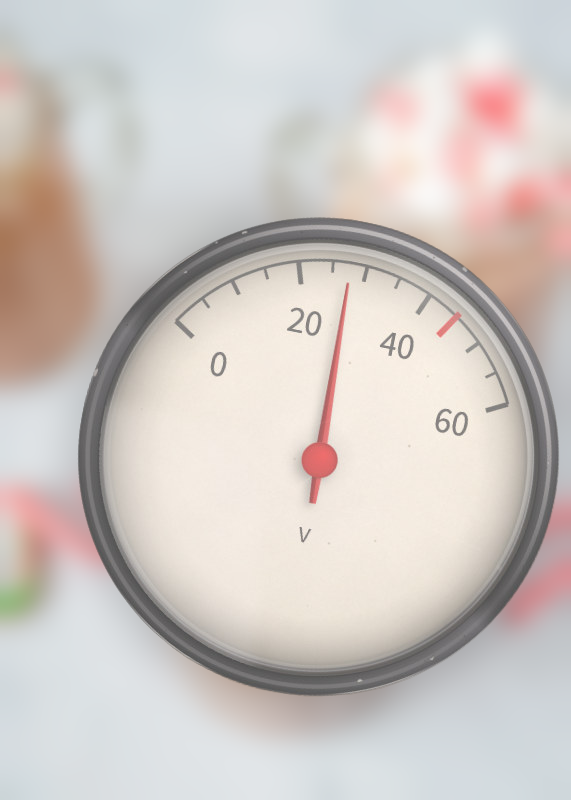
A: 27.5 V
